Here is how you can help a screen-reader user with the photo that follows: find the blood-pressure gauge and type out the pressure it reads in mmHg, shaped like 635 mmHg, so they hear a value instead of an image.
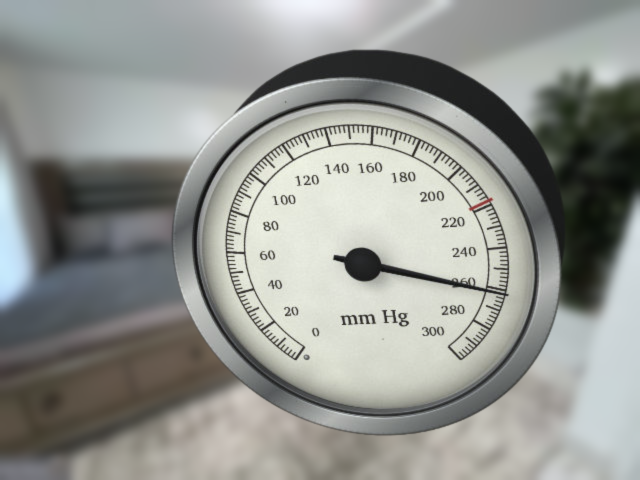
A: 260 mmHg
